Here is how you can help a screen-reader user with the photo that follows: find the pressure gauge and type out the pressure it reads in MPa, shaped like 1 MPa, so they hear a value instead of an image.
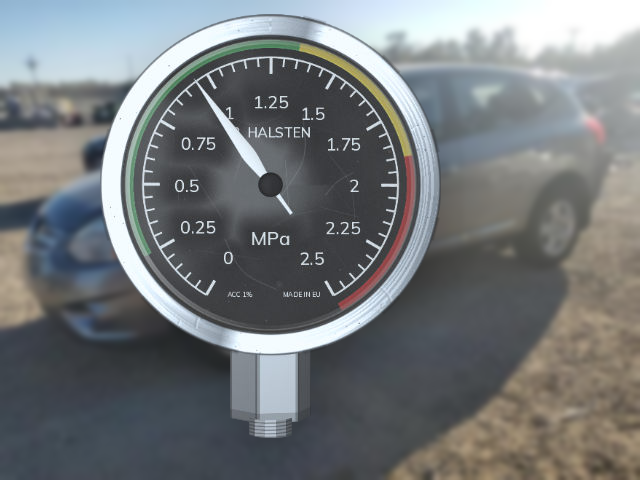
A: 0.95 MPa
